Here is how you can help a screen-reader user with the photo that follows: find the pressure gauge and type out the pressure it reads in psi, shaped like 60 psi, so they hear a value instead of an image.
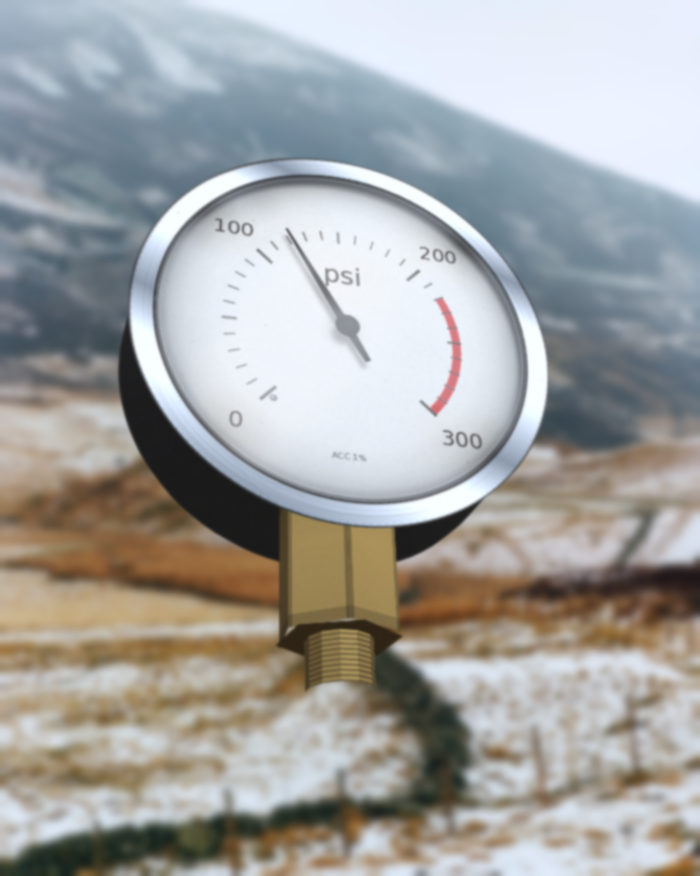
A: 120 psi
